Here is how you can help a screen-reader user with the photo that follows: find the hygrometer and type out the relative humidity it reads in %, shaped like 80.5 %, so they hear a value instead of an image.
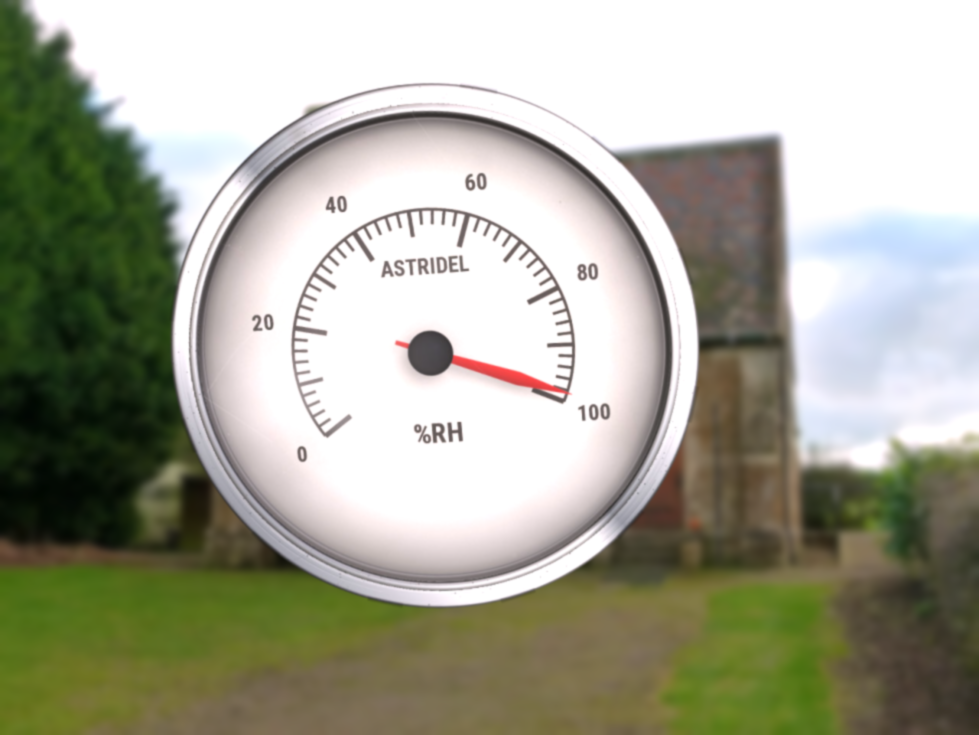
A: 98 %
